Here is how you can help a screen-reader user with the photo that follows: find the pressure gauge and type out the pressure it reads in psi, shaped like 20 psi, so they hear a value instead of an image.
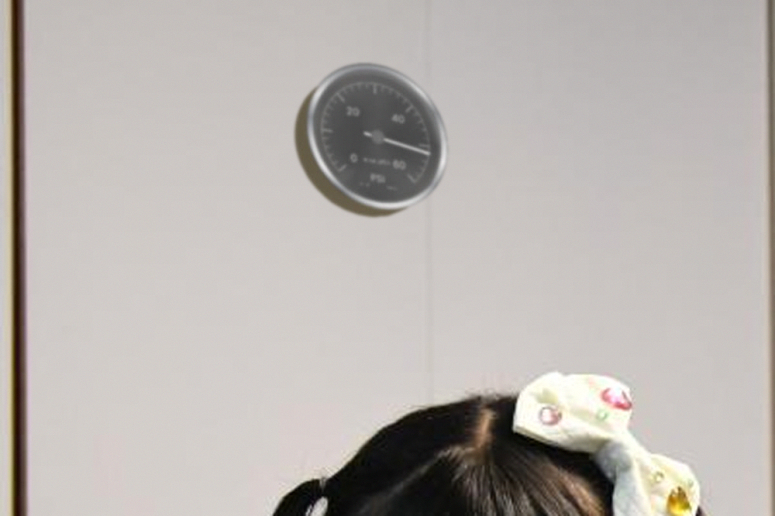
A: 52 psi
